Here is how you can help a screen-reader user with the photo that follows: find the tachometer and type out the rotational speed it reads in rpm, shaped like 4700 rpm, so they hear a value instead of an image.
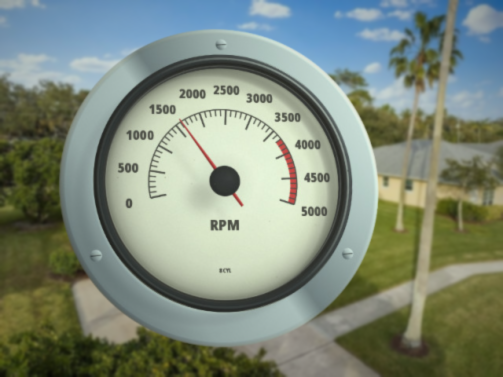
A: 1600 rpm
